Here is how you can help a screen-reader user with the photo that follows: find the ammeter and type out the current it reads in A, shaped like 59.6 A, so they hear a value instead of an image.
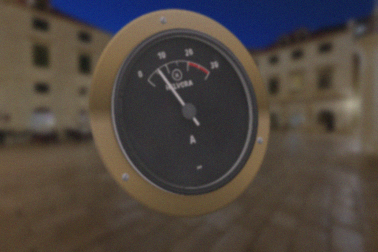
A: 5 A
